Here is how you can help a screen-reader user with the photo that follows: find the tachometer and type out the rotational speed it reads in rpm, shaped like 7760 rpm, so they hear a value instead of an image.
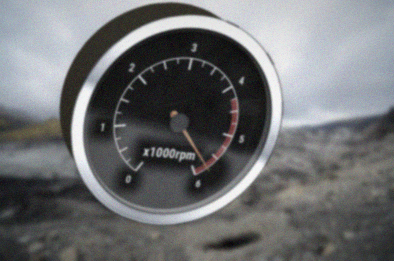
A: 5750 rpm
